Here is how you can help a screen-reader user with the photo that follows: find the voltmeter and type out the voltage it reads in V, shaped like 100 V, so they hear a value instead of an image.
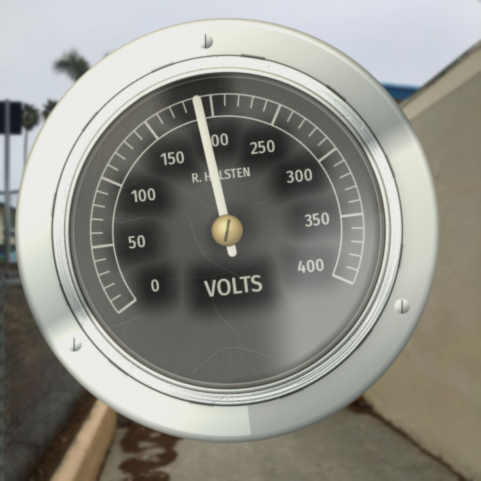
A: 190 V
